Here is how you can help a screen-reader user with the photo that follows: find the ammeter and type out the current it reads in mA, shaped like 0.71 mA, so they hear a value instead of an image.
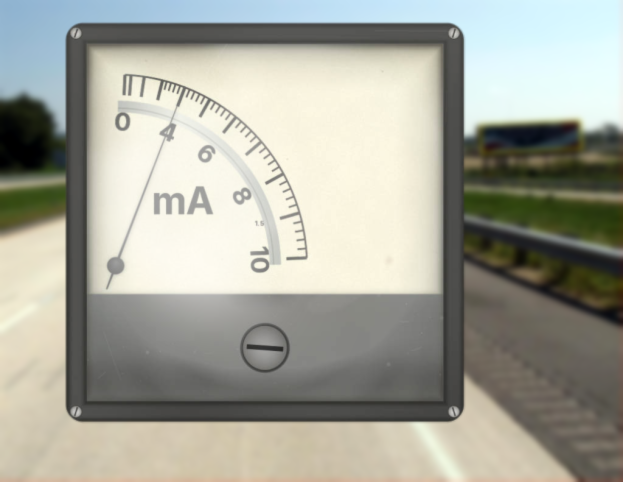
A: 4 mA
